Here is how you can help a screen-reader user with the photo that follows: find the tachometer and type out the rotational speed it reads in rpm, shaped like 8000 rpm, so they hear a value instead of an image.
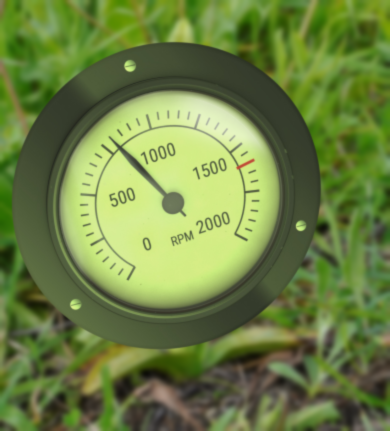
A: 800 rpm
